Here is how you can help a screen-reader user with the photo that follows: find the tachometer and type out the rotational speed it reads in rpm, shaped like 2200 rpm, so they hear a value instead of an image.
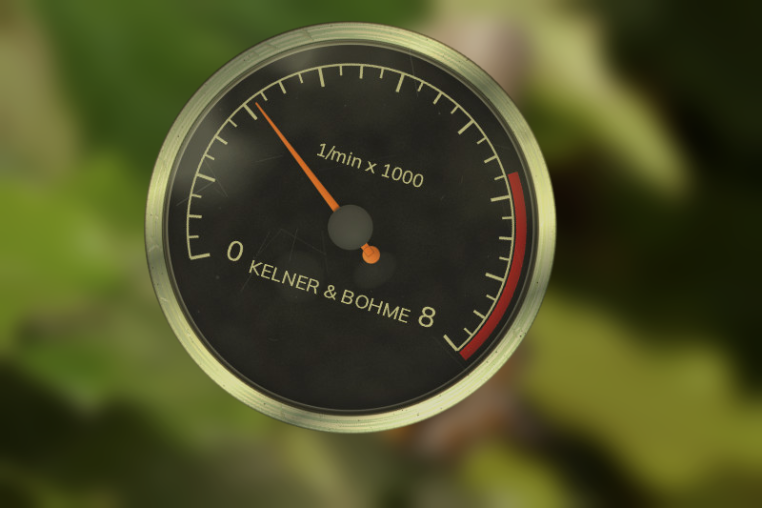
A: 2125 rpm
